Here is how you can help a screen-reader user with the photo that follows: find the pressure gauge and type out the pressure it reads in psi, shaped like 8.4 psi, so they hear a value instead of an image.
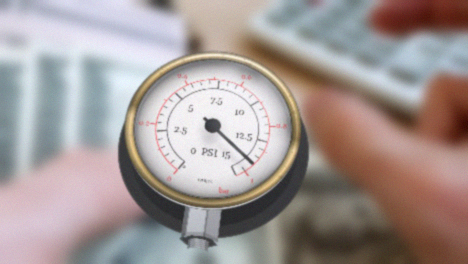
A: 14 psi
